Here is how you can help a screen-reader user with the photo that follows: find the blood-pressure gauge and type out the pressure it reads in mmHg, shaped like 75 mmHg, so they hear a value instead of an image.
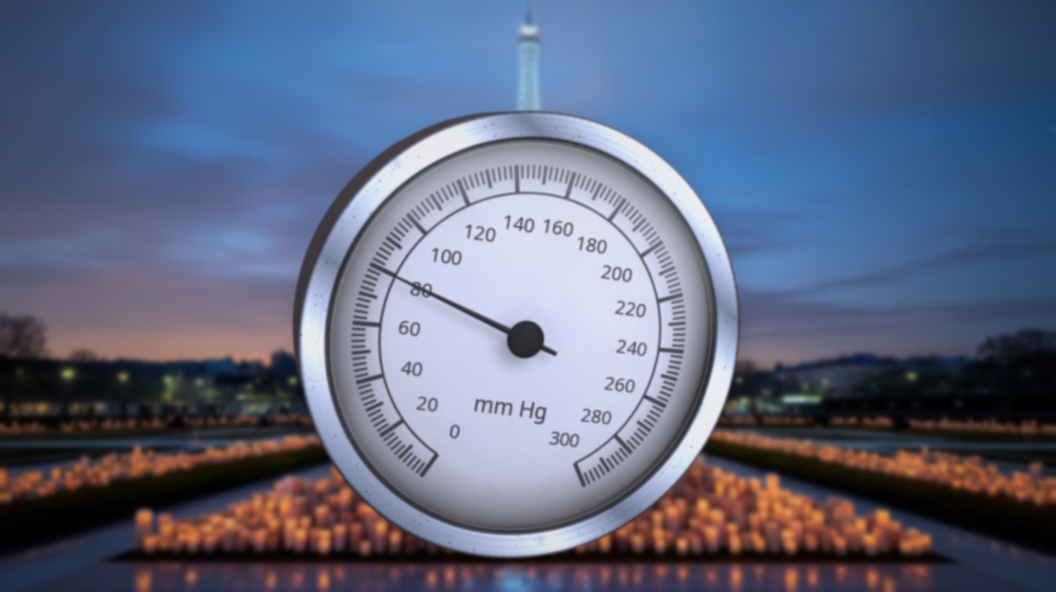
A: 80 mmHg
